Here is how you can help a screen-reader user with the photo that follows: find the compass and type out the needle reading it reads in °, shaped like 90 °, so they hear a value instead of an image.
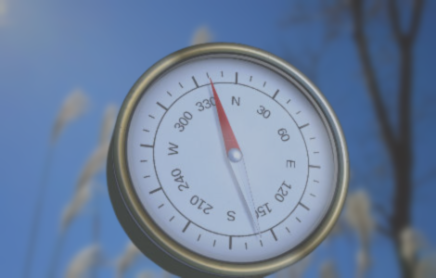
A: 340 °
